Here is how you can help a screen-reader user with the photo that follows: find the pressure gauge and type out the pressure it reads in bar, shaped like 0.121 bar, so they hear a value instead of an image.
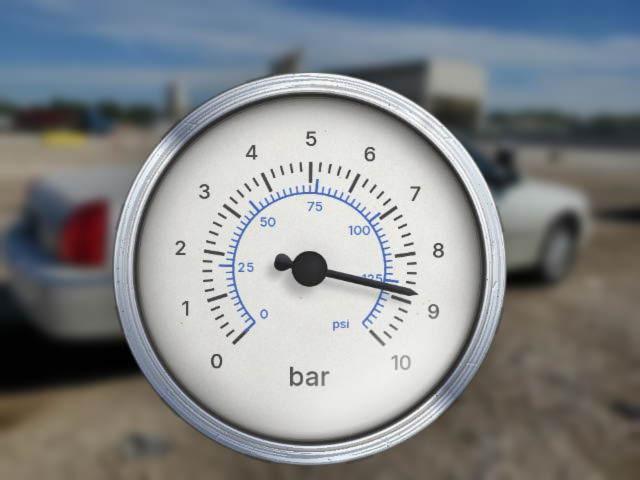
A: 8.8 bar
